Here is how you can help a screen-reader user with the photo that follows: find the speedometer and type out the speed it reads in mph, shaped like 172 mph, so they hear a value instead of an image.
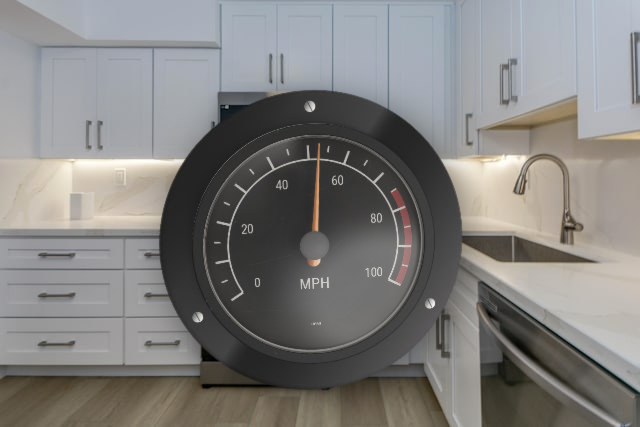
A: 52.5 mph
